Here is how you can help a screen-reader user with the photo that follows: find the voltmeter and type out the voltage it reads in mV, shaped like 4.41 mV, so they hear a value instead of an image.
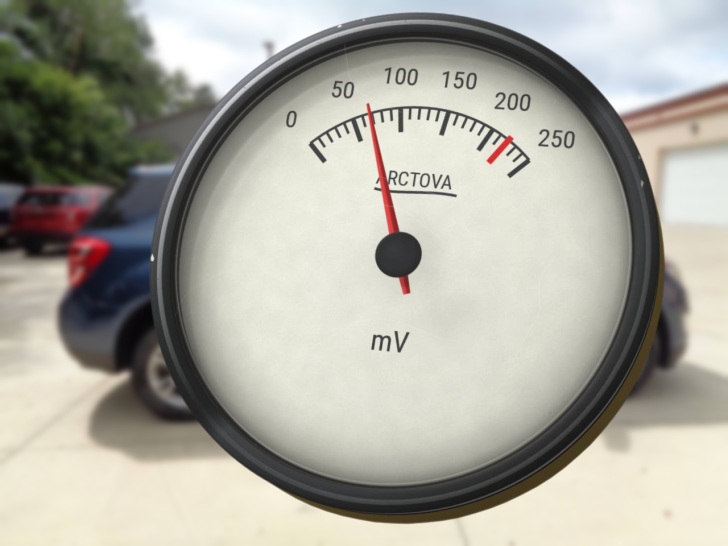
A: 70 mV
